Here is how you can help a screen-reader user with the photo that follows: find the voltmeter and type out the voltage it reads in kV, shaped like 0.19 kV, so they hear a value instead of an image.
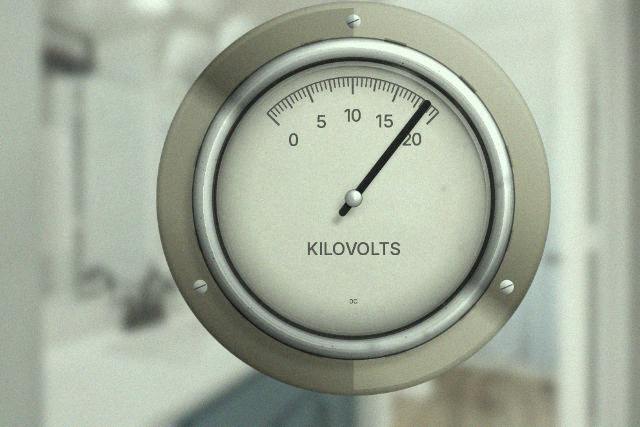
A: 18.5 kV
